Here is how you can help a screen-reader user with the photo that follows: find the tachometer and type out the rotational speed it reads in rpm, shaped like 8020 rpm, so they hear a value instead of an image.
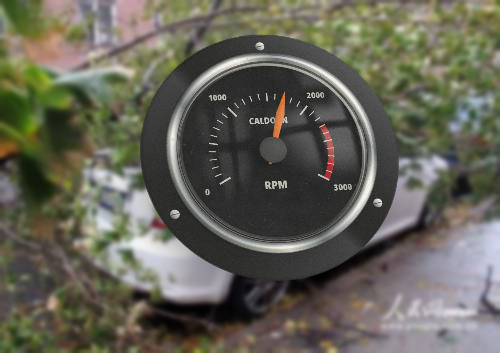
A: 1700 rpm
